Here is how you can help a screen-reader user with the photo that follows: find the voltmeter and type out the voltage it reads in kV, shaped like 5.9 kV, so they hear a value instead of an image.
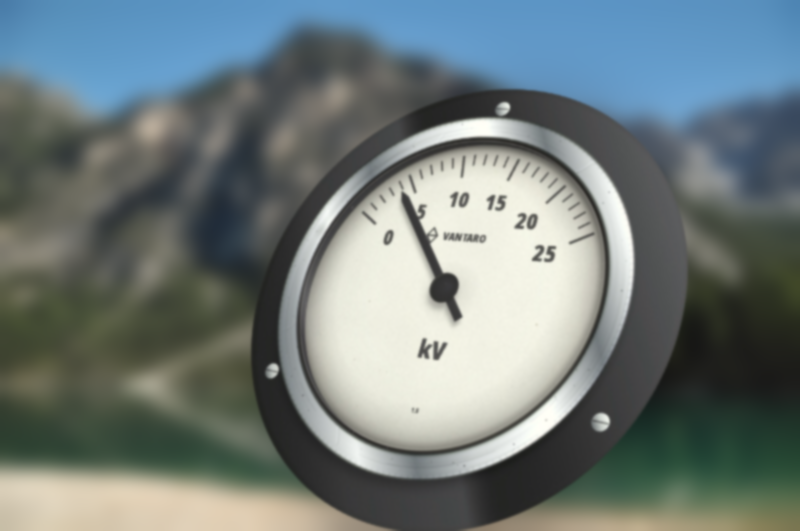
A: 4 kV
